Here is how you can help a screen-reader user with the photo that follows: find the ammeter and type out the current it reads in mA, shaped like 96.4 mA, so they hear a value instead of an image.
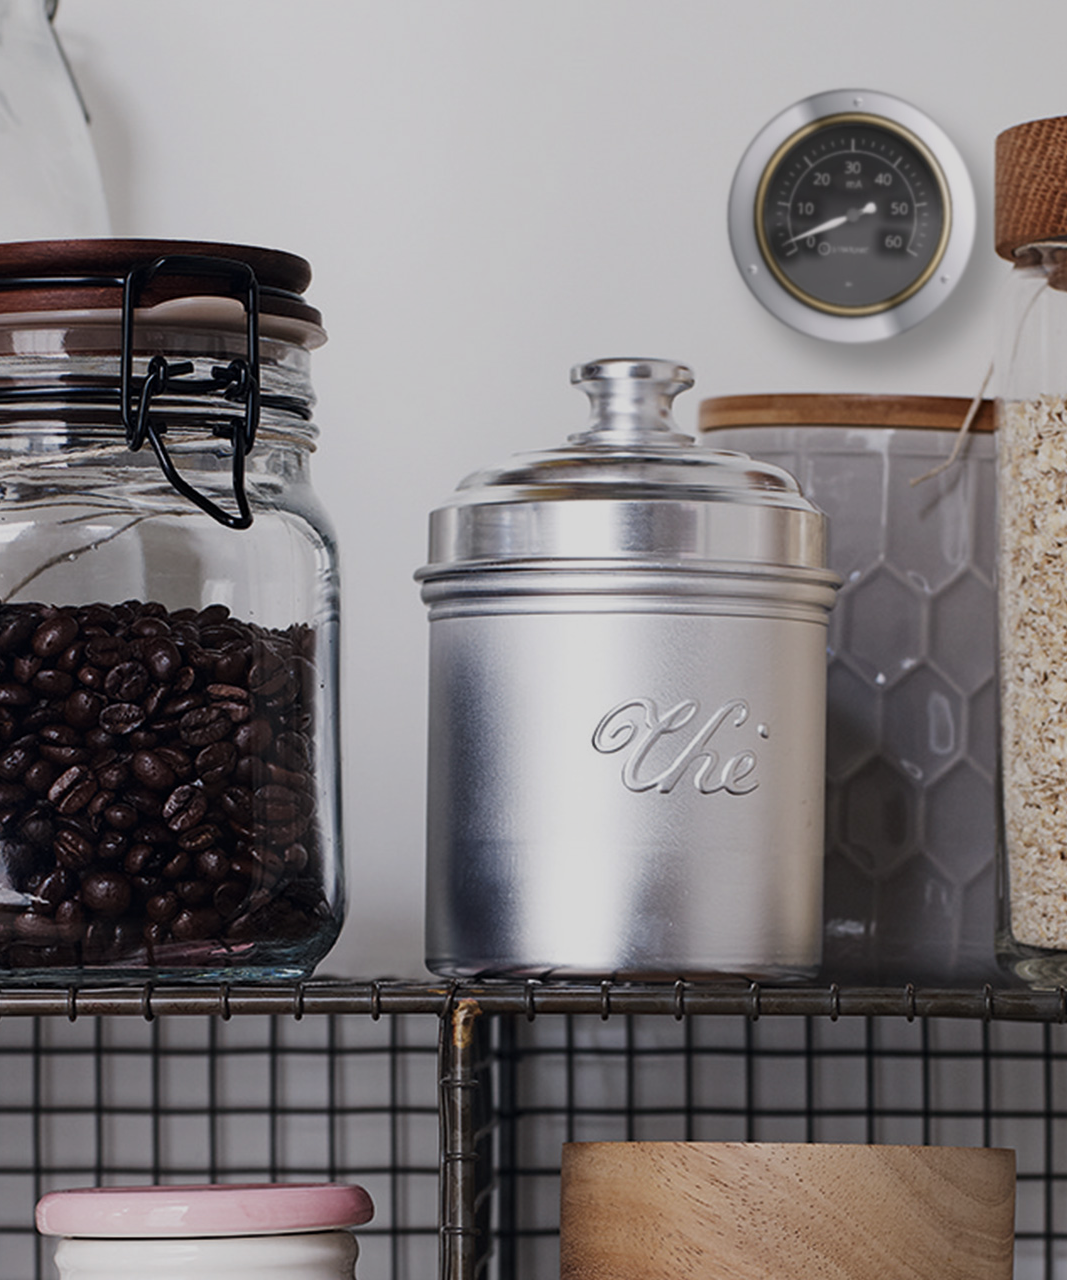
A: 2 mA
